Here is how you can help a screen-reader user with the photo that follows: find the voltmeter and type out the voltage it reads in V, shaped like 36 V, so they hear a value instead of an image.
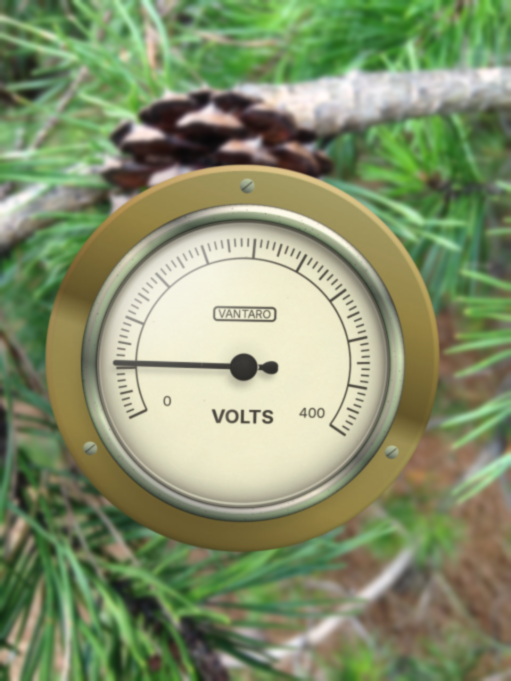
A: 45 V
